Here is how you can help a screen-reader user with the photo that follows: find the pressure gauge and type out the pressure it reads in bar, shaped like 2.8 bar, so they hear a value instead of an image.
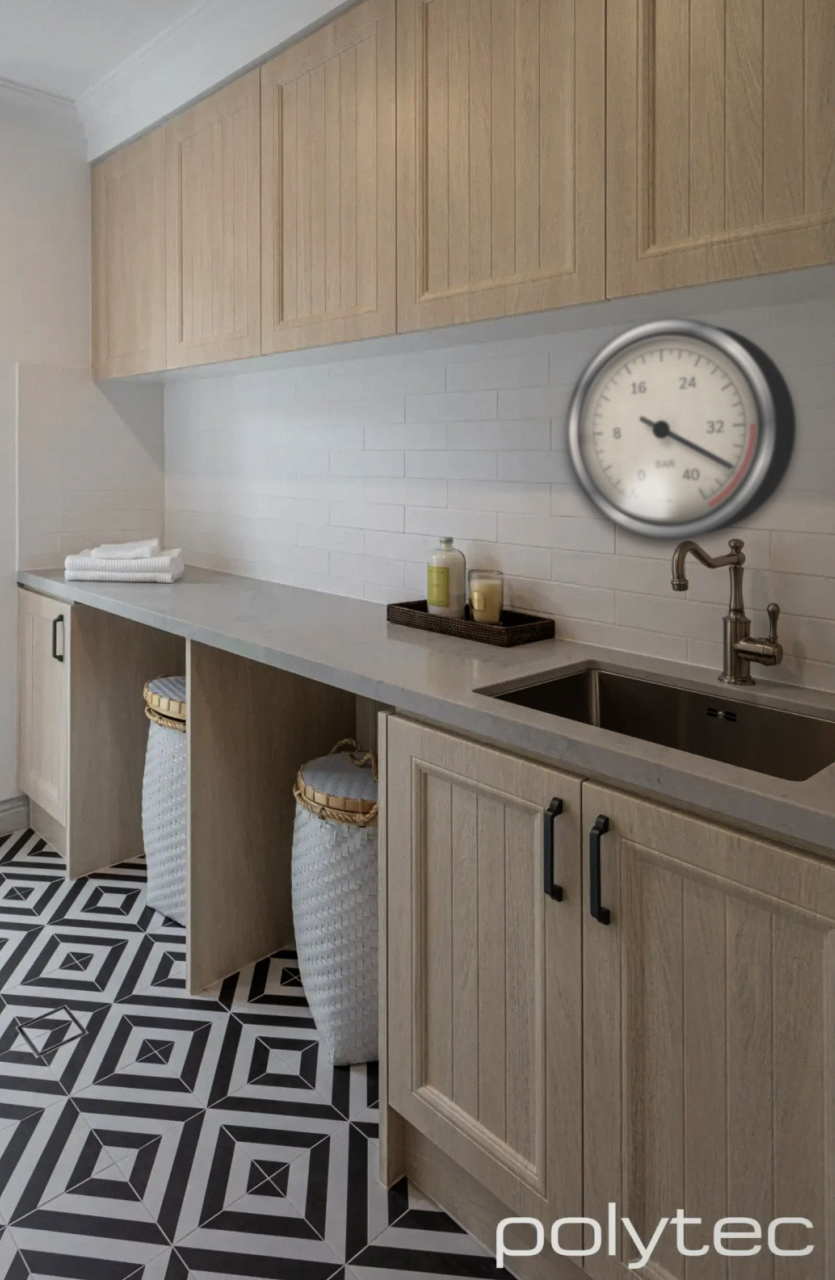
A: 36 bar
